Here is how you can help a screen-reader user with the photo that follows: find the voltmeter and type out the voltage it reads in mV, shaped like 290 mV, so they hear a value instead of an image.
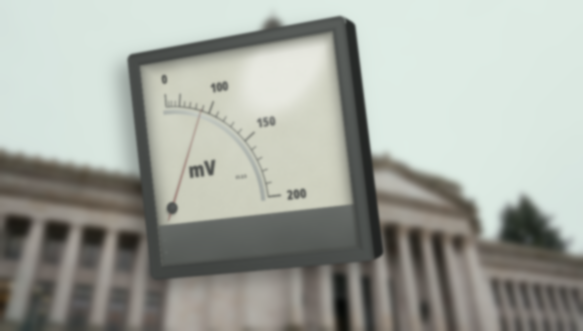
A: 90 mV
